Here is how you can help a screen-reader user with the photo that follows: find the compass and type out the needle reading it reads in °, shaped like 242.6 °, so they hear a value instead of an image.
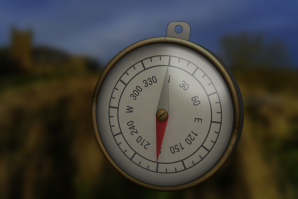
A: 180 °
